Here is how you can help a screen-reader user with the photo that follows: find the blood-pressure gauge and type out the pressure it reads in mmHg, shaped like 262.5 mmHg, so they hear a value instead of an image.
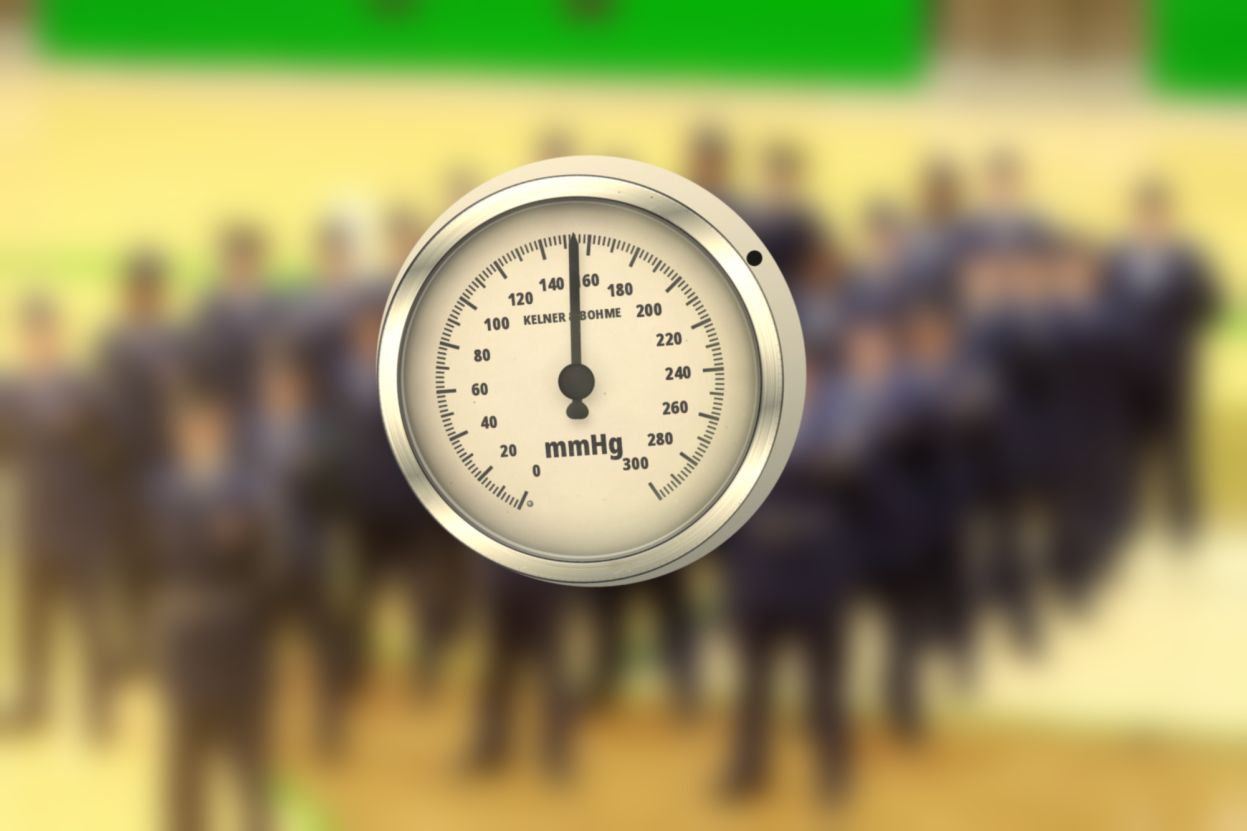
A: 154 mmHg
